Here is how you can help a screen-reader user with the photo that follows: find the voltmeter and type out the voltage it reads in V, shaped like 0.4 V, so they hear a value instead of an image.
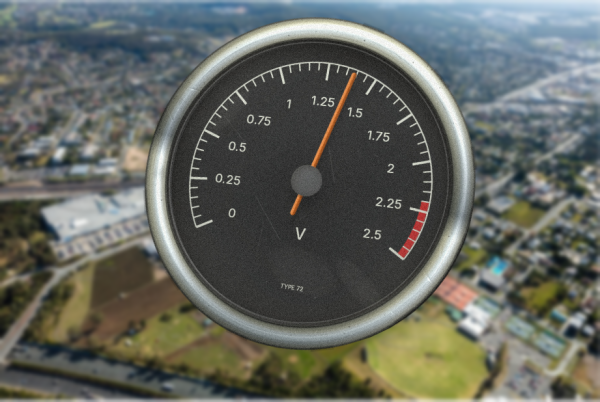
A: 1.4 V
